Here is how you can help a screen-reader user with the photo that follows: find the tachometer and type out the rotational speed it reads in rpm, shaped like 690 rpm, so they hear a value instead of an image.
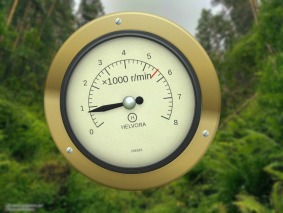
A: 800 rpm
